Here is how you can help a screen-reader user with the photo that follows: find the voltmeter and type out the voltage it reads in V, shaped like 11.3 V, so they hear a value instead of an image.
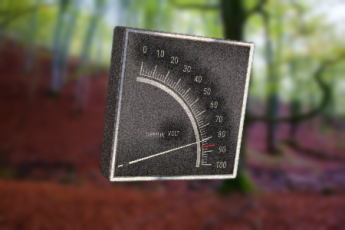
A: 80 V
